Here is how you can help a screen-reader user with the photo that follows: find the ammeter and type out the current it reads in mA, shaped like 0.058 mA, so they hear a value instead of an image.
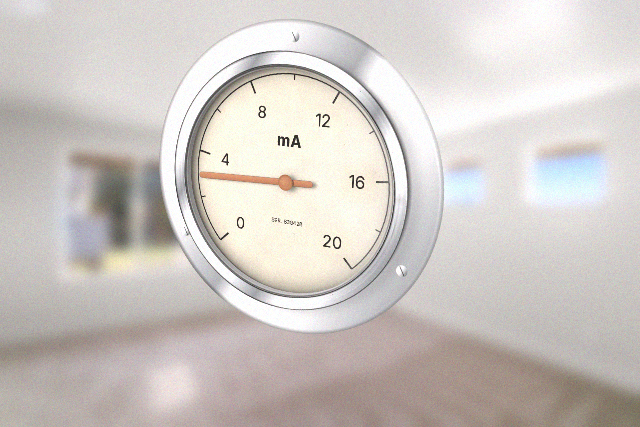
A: 3 mA
